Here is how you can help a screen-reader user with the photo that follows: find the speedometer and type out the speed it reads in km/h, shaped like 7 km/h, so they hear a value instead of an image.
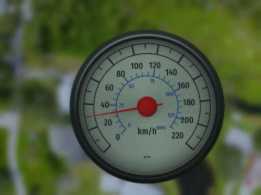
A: 30 km/h
